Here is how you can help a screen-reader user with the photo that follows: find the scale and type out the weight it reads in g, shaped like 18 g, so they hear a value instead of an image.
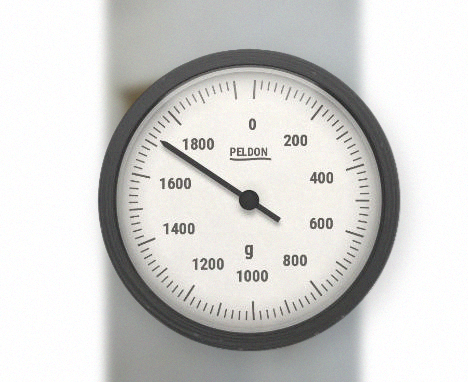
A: 1720 g
